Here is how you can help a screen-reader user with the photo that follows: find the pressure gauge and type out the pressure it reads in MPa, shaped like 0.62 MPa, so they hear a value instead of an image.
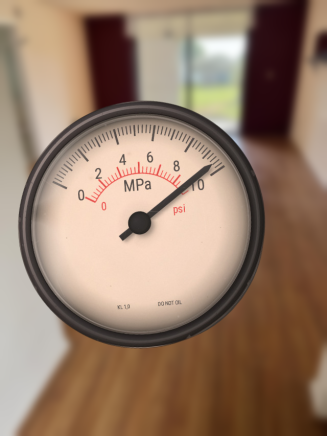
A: 9.6 MPa
